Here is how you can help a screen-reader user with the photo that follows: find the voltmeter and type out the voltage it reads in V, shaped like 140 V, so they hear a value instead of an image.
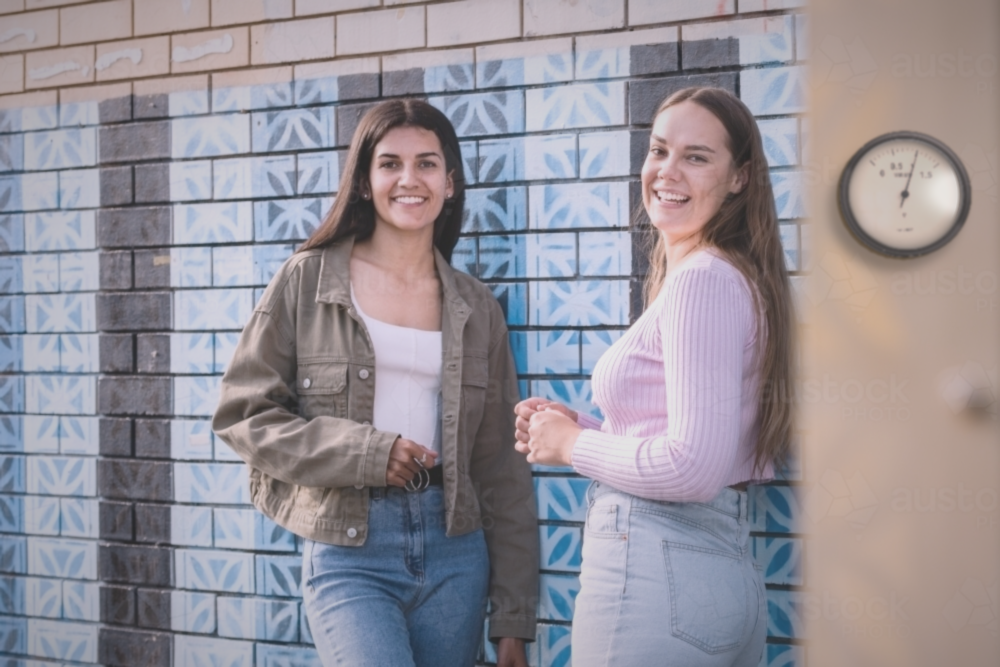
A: 1 V
